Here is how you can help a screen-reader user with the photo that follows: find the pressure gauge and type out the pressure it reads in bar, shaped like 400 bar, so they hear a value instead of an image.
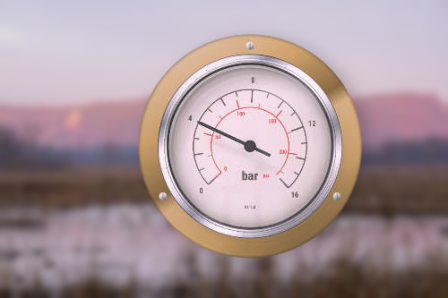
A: 4 bar
